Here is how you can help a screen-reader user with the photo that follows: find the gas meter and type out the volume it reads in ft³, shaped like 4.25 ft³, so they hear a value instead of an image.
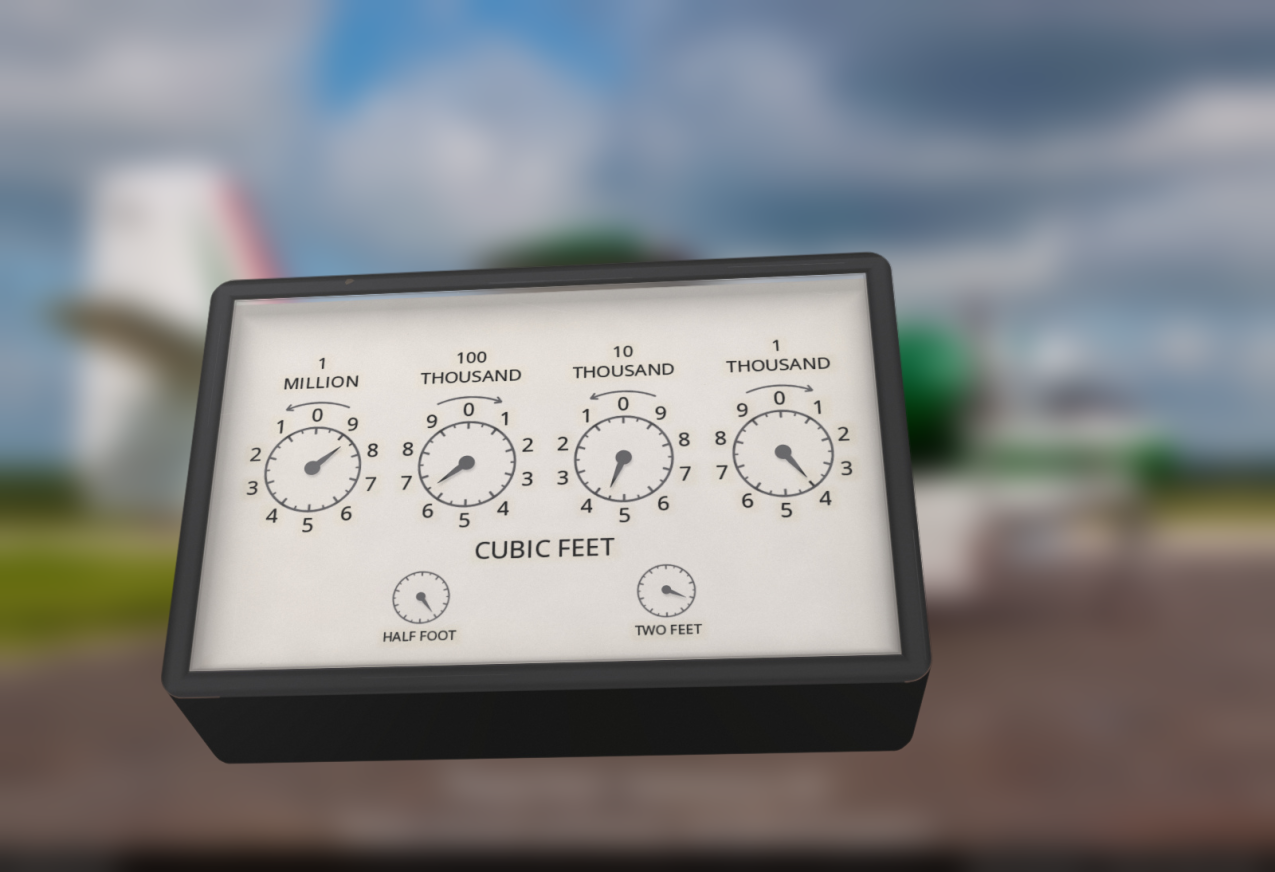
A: 864400 ft³
